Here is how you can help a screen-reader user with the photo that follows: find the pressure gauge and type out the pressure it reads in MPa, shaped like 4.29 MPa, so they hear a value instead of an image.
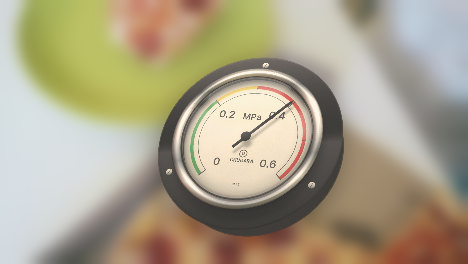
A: 0.4 MPa
